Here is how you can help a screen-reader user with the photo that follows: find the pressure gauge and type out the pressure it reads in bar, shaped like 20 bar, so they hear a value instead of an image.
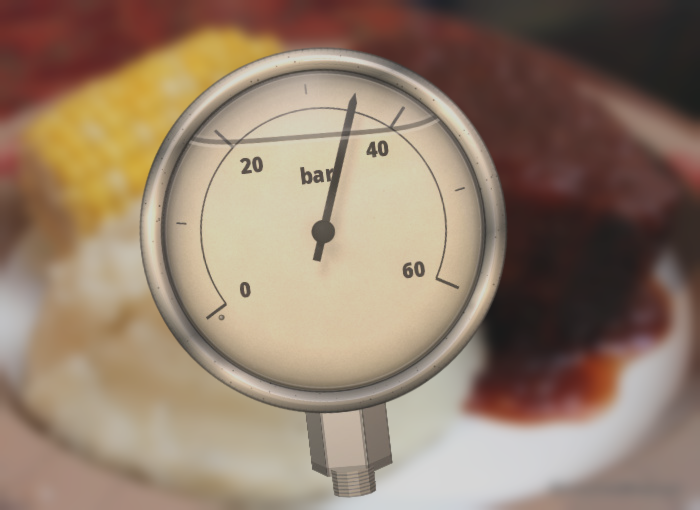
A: 35 bar
